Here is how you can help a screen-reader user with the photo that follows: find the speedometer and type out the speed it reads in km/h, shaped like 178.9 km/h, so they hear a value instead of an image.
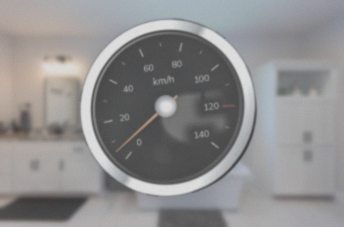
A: 5 km/h
